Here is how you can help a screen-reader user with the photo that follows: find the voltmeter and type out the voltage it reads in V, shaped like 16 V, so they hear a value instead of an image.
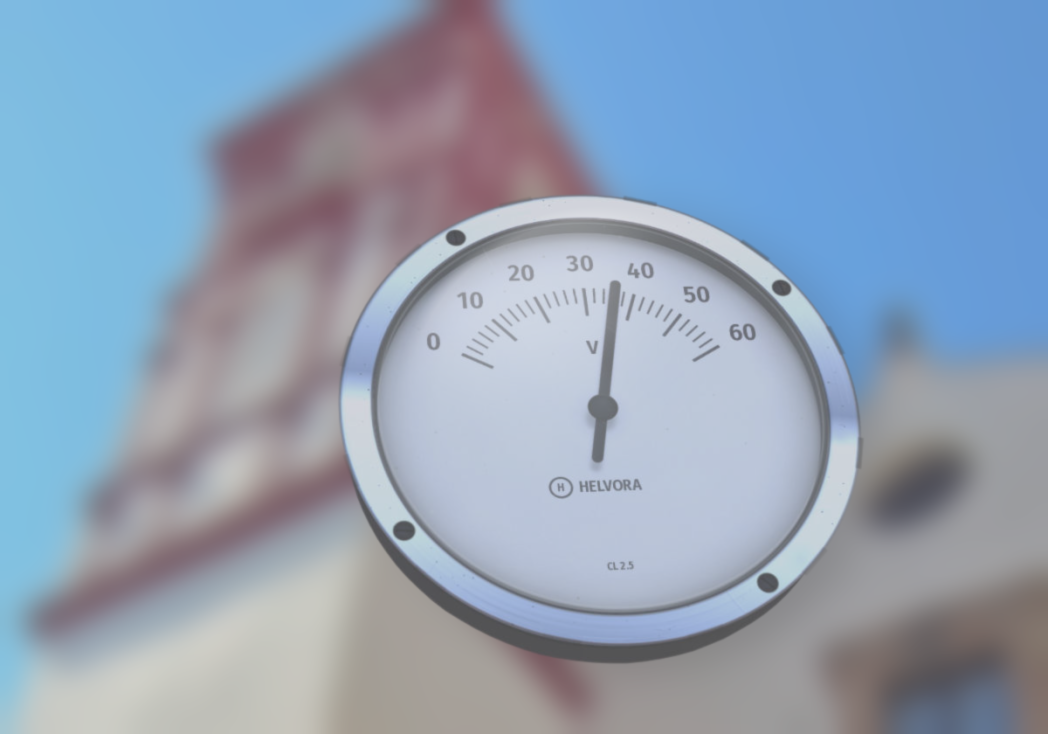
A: 36 V
